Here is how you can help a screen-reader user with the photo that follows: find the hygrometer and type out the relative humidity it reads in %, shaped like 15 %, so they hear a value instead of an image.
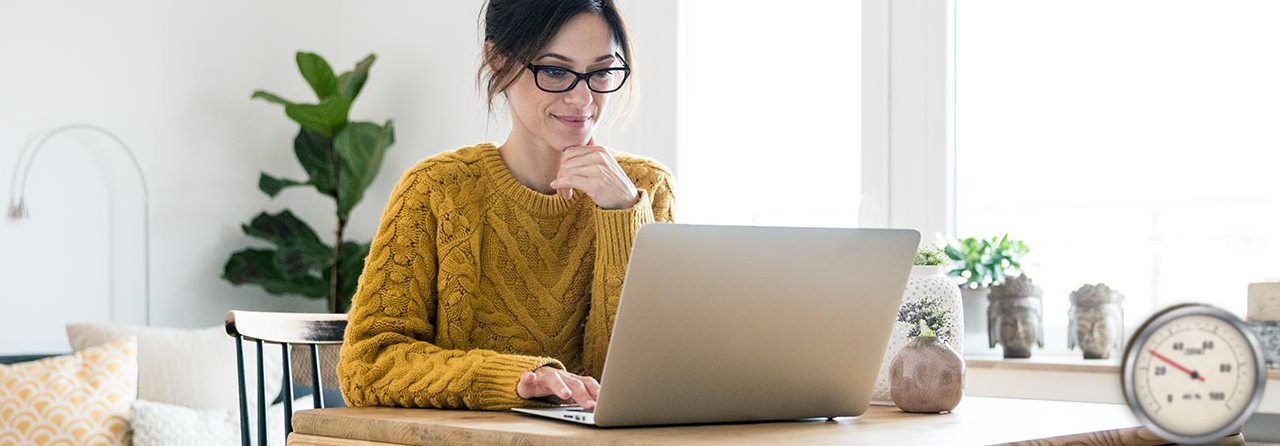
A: 28 %
